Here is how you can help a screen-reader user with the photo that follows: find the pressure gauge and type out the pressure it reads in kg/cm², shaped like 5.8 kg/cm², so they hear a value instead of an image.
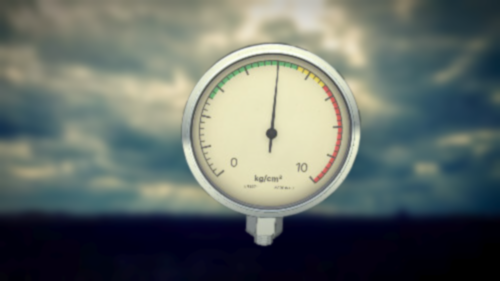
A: 5 kg/cm²
